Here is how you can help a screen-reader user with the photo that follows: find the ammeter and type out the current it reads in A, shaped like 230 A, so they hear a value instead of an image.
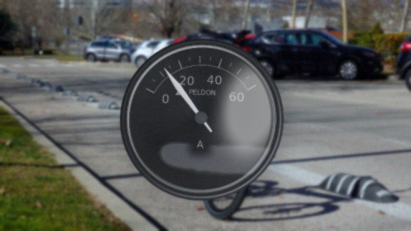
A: 12.5 A
